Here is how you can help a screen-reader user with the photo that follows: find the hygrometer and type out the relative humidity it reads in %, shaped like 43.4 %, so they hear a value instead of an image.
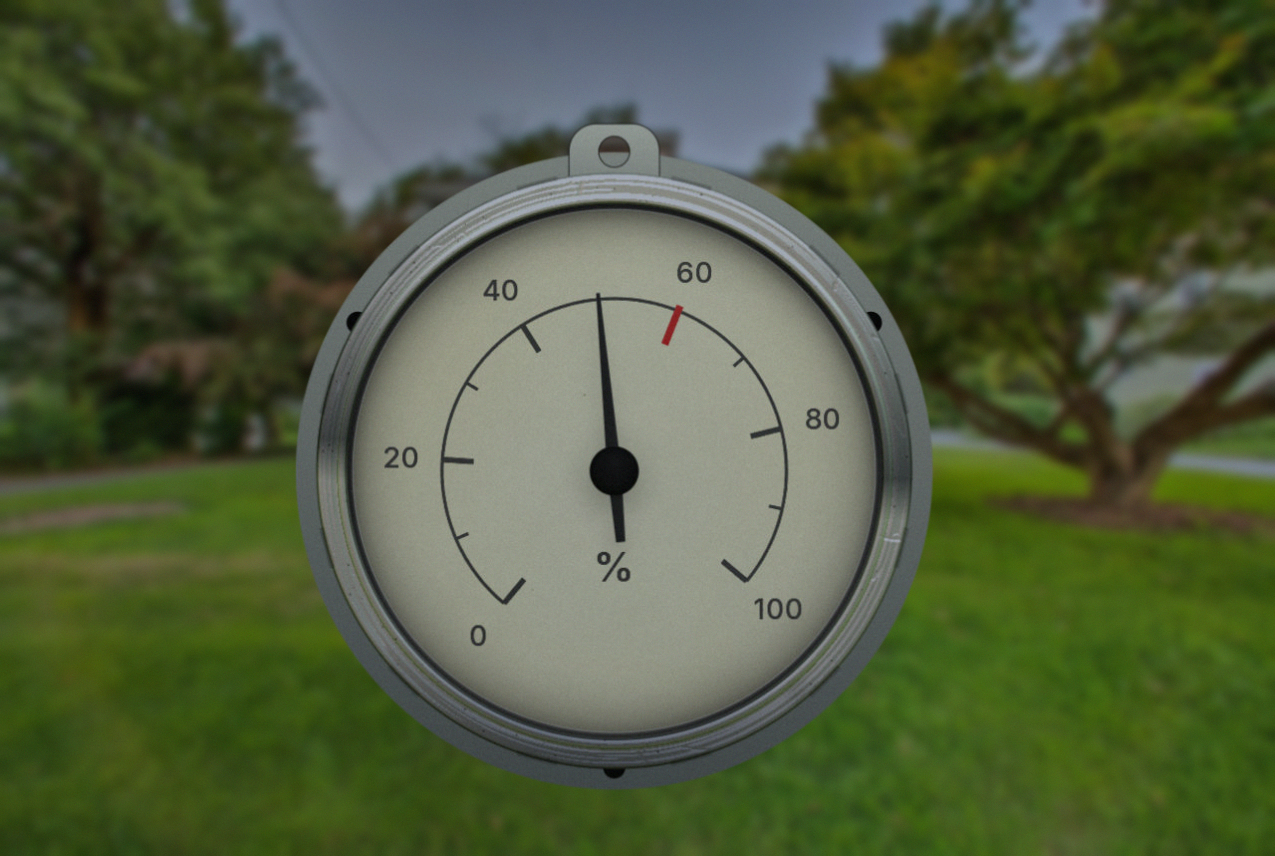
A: 50 %
